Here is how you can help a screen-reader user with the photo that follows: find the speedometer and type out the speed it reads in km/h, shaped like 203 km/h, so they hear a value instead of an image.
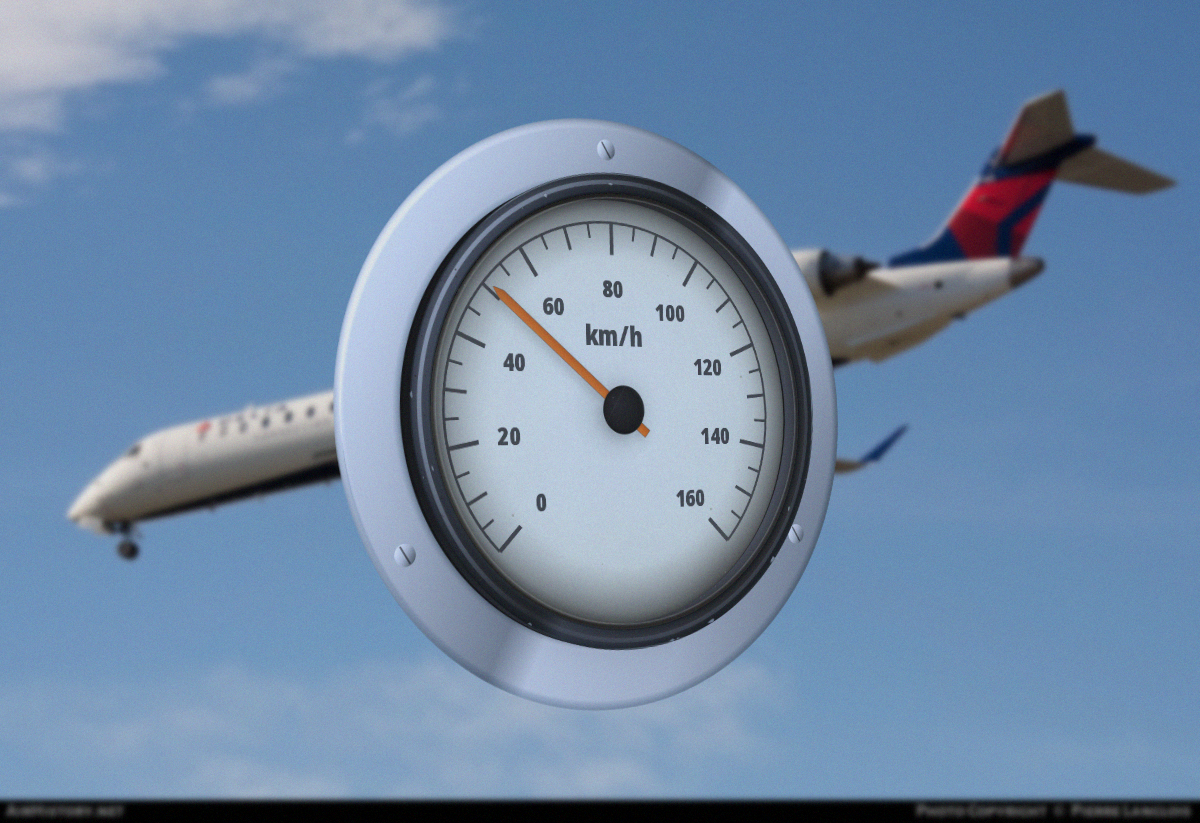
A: 50 km/h
